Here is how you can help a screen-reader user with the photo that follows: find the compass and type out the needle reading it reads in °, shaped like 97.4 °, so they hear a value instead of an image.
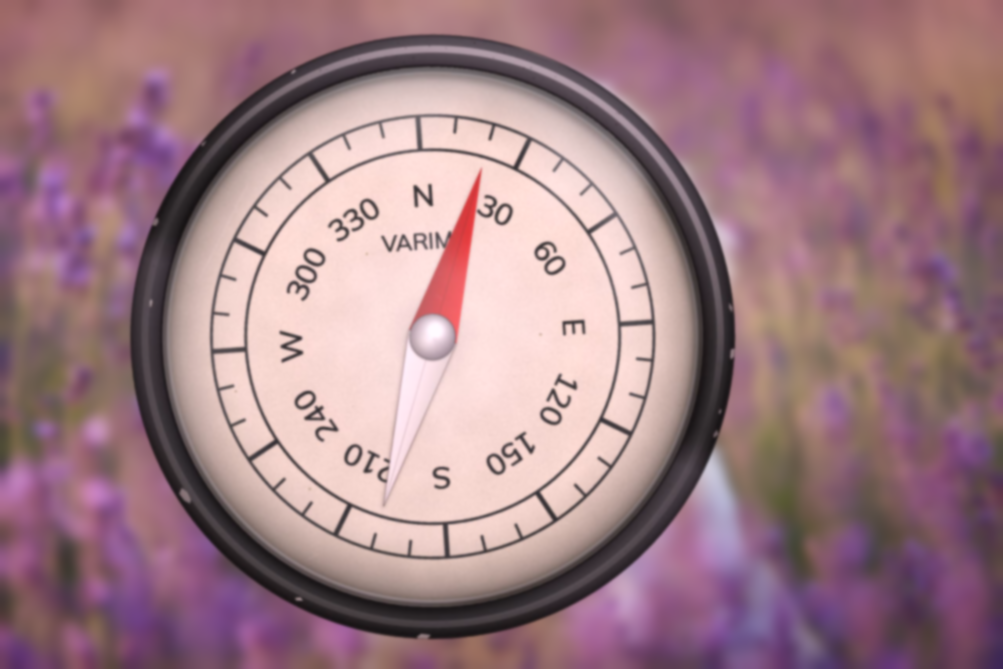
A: 20 °
